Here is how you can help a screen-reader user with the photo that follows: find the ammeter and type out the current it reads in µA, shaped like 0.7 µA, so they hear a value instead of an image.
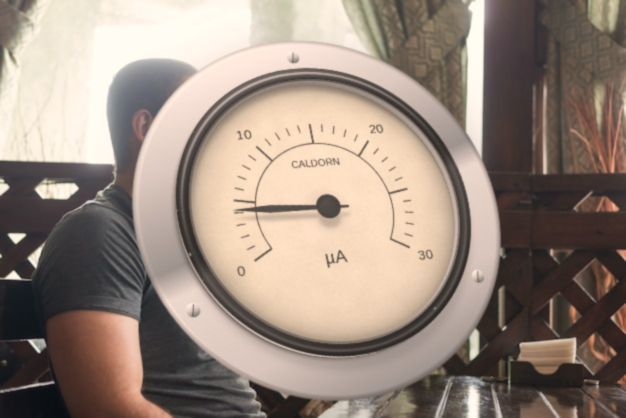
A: 4 µA
